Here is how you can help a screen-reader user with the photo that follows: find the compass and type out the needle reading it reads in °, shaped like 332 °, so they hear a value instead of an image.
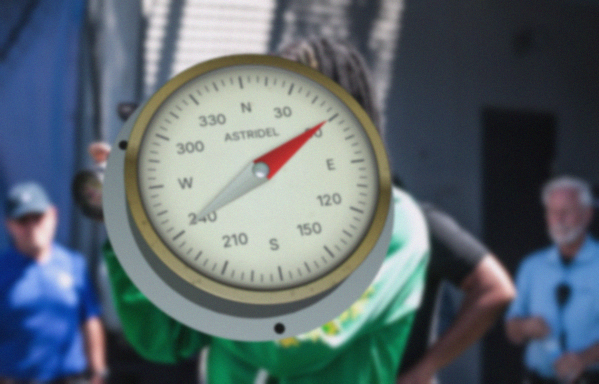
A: 60 °
